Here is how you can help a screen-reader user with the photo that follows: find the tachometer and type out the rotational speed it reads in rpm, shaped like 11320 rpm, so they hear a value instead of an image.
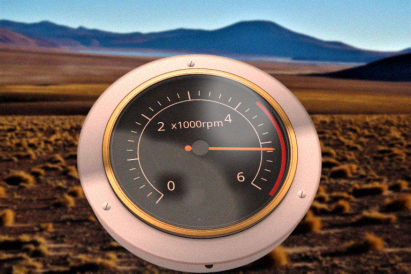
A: 5200 rpm
